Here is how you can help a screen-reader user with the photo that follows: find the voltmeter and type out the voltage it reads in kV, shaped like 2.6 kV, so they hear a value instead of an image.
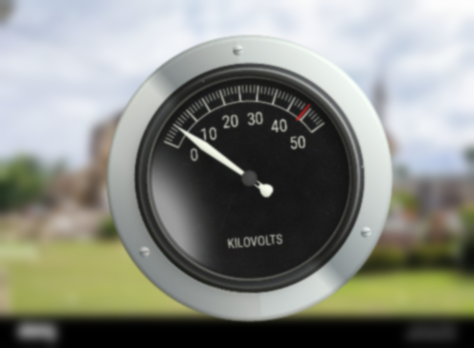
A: 5 kV
